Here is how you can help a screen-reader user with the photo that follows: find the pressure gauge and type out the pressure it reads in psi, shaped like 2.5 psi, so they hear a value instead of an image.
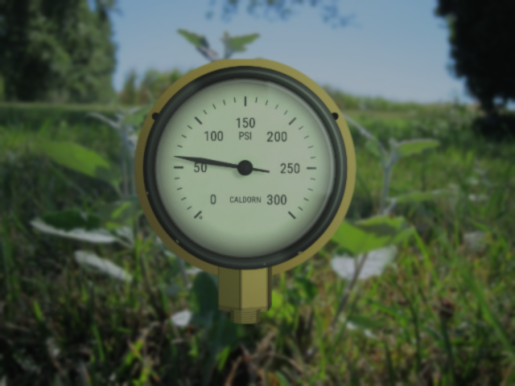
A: 60 psi
